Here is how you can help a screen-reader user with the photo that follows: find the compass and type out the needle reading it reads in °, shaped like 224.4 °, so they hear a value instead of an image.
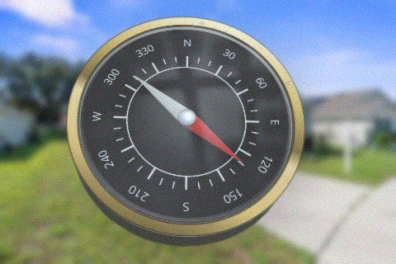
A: 130 °
